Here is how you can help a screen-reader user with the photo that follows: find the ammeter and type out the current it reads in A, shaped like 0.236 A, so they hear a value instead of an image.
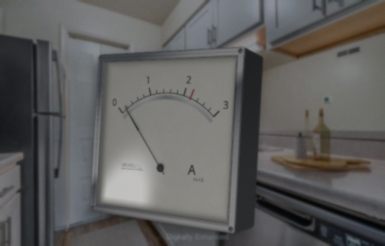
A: 0.2 A
